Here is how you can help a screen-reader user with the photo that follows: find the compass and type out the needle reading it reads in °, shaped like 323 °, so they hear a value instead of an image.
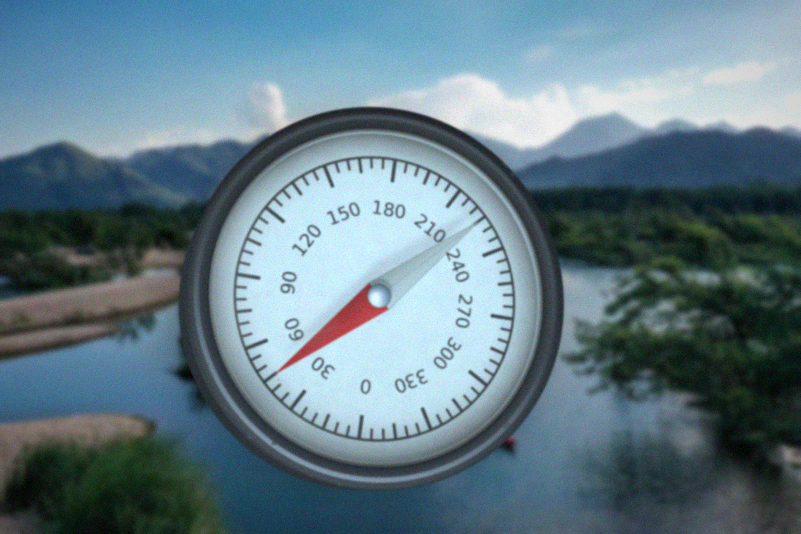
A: 45 °
